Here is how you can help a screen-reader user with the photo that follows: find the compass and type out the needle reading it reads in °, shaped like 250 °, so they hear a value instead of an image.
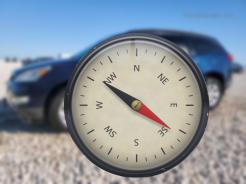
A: 125 °
